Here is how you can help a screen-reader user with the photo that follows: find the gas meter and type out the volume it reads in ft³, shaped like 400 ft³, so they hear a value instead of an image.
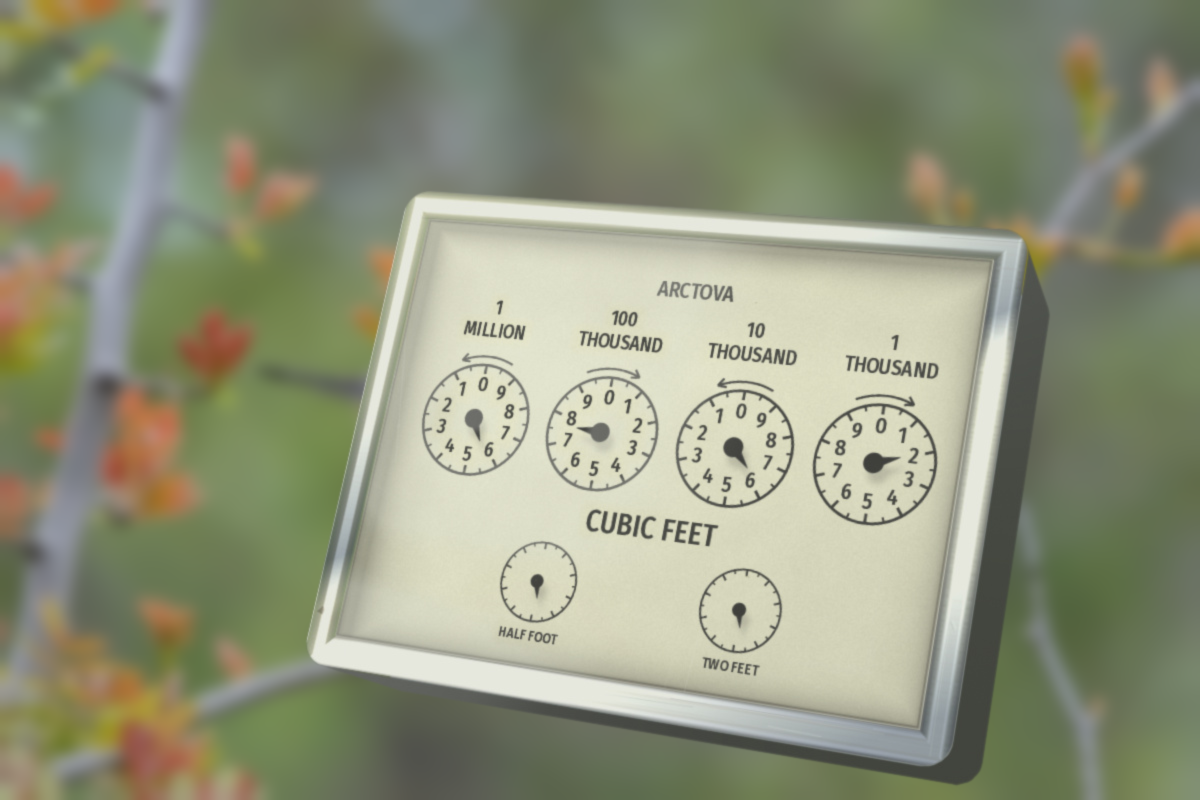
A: 576200 ft³
